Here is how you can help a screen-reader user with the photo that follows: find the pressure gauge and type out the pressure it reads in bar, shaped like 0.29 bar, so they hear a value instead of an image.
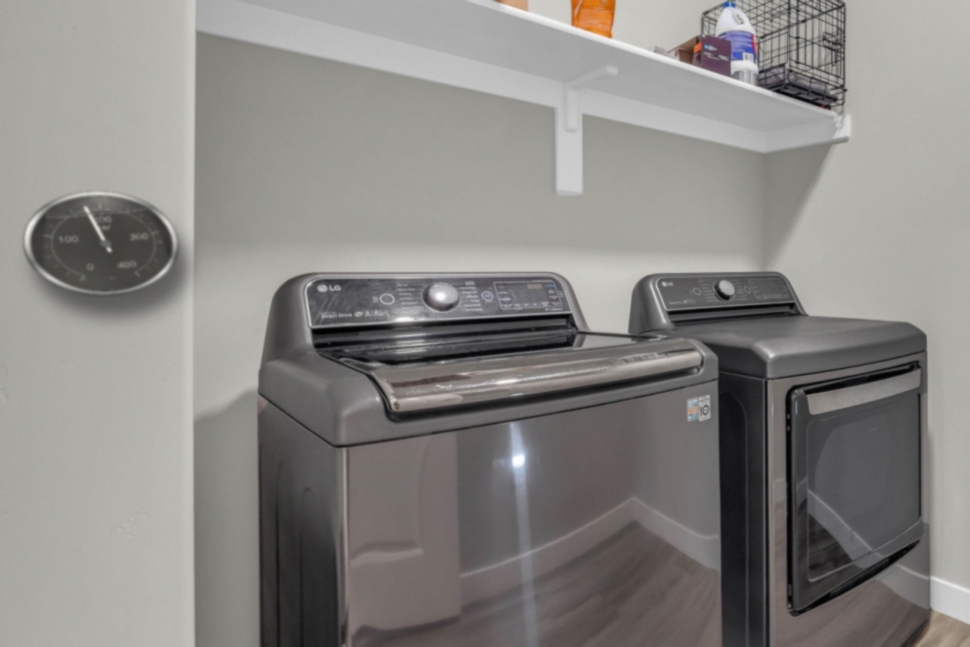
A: 180 bar
